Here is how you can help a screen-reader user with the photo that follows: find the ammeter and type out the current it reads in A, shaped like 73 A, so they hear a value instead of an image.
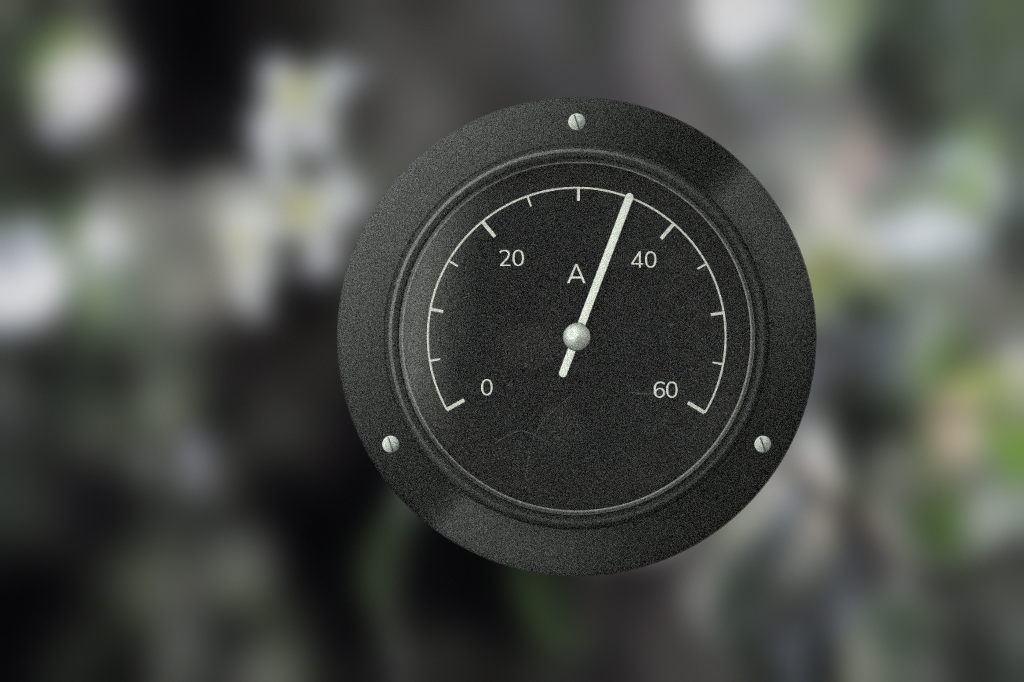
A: 35 A
